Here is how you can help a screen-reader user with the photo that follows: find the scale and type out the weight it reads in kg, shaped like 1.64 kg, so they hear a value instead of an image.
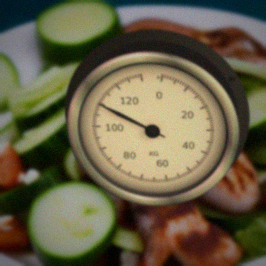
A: 110 kg
